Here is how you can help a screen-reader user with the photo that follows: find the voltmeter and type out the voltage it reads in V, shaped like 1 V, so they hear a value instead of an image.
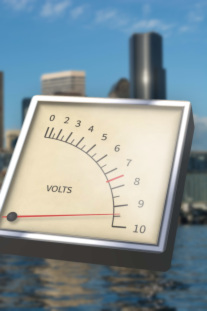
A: 9.5 V
